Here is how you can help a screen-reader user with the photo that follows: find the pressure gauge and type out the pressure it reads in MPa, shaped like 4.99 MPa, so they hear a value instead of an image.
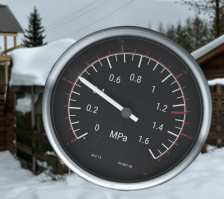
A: 0.4 MPa
